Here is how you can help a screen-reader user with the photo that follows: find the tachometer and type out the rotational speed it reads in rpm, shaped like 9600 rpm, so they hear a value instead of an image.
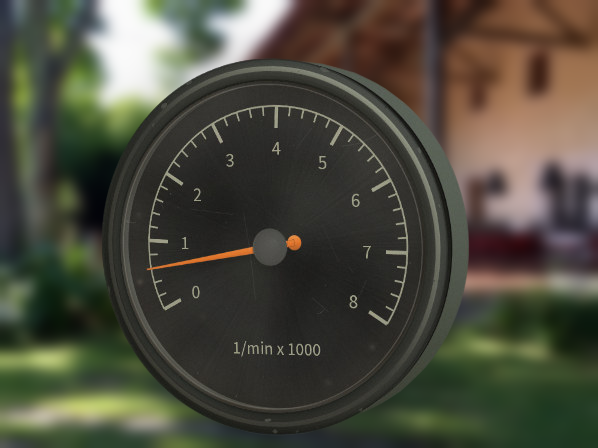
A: 600 rpm
